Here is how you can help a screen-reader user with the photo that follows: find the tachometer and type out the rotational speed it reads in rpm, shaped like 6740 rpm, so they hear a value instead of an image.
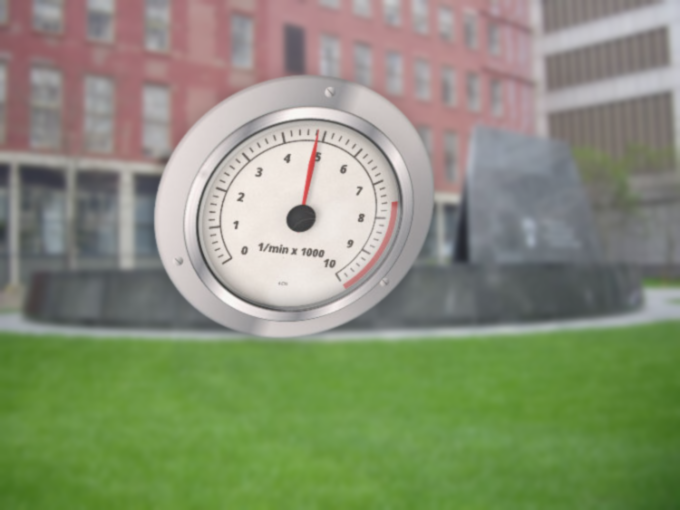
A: 4800 rpm
